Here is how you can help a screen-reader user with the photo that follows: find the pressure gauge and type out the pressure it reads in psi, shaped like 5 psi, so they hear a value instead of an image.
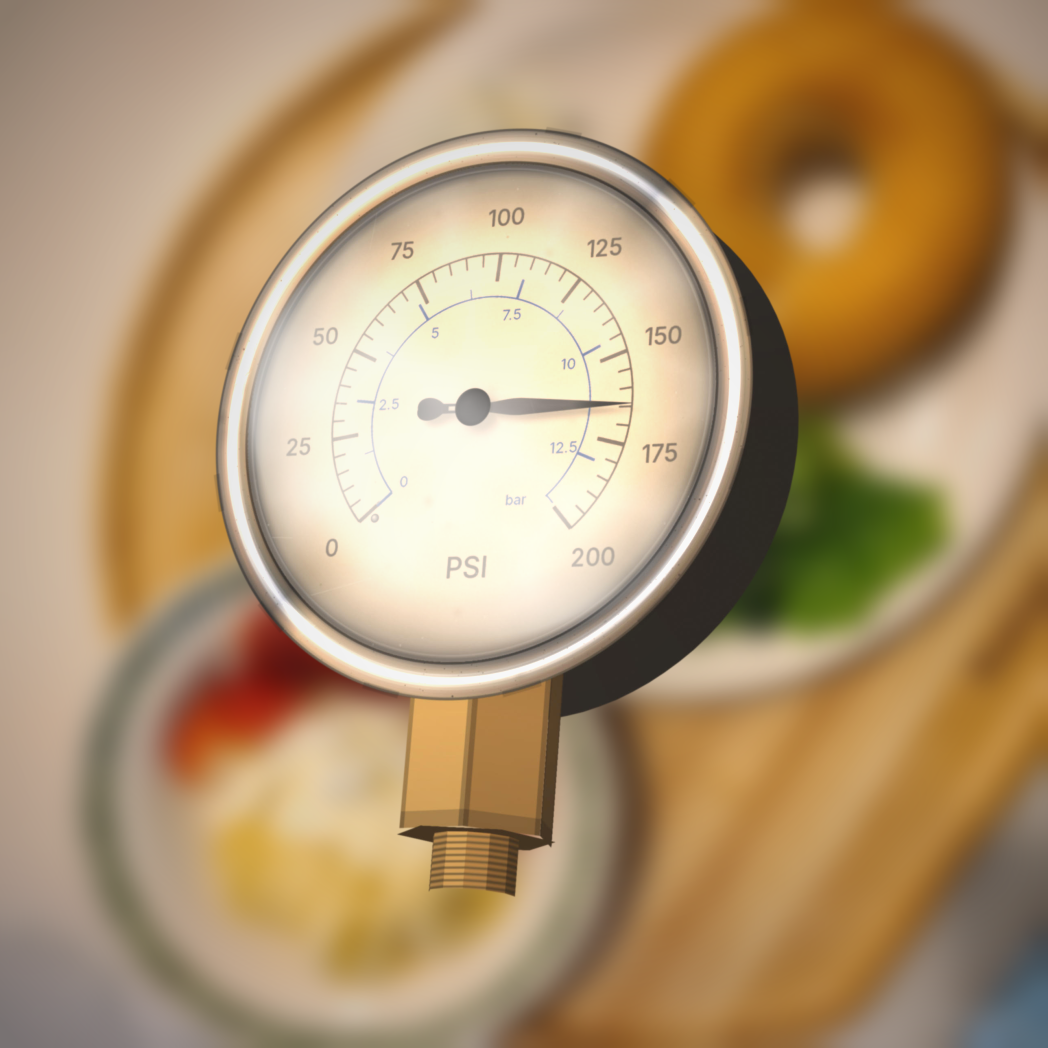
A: 165 psi
